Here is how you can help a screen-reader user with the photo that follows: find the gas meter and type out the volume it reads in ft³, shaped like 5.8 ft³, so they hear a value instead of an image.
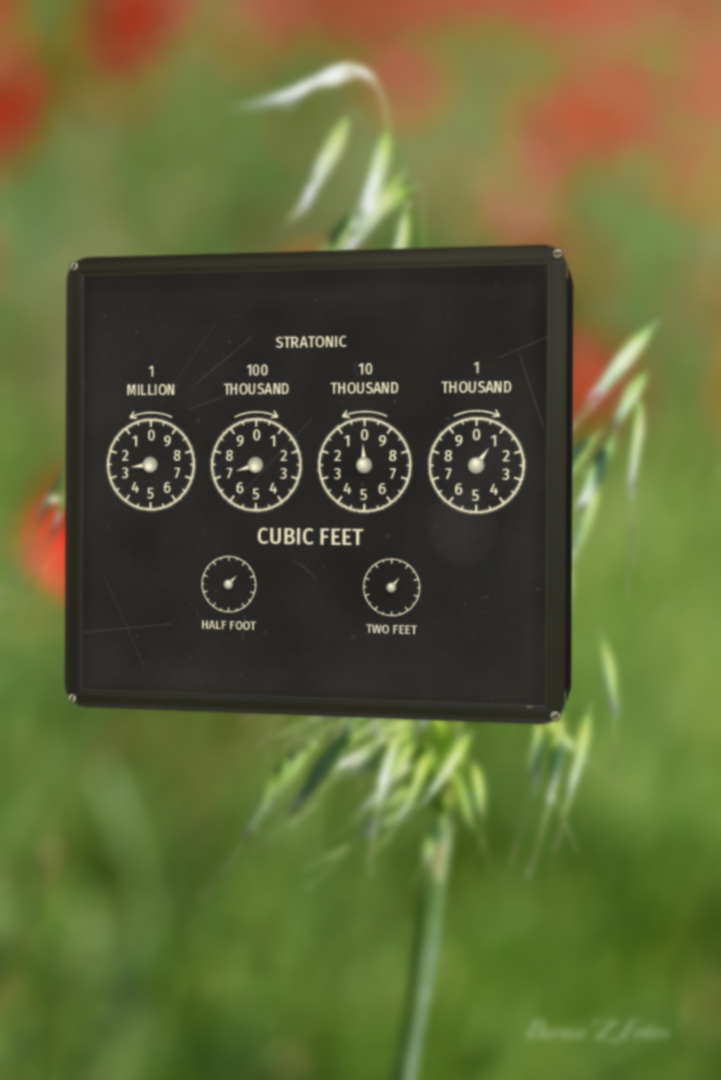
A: 270100 ft³
